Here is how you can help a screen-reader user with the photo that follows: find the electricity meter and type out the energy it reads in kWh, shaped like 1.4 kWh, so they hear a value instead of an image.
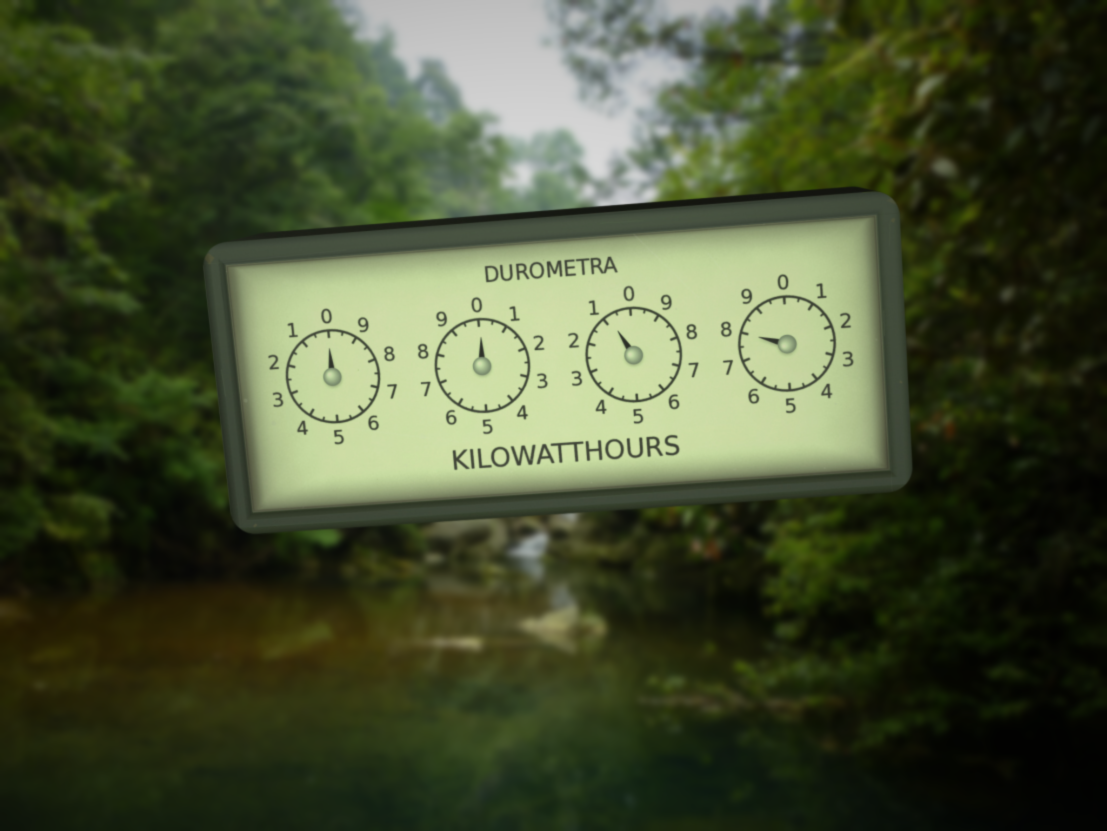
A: 8 kWh
